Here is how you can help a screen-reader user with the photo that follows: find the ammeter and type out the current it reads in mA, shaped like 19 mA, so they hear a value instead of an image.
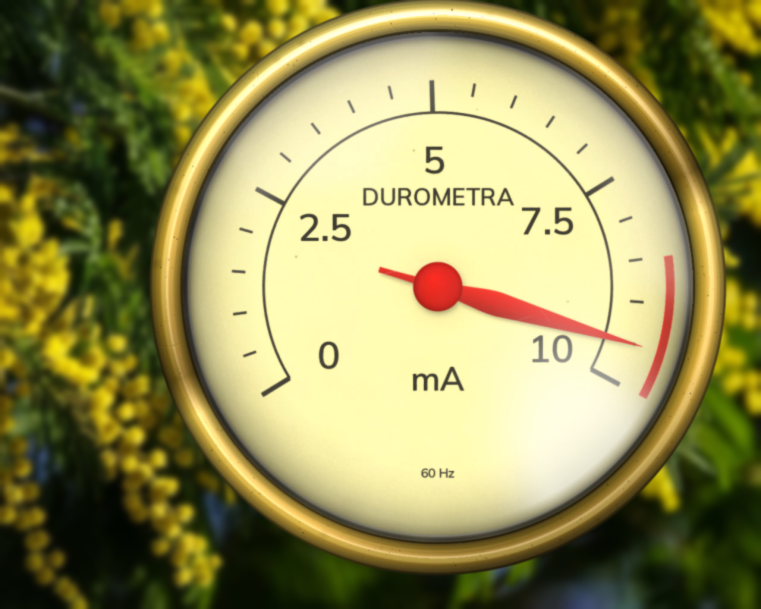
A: 9.5 mA
